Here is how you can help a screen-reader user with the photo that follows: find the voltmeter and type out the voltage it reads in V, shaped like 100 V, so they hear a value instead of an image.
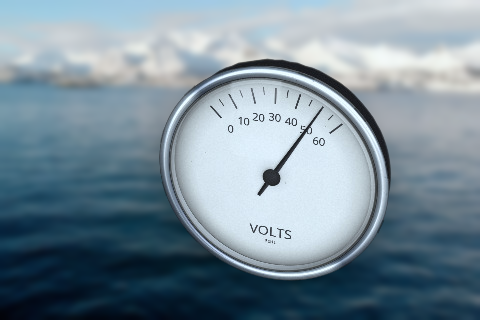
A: 50 V
